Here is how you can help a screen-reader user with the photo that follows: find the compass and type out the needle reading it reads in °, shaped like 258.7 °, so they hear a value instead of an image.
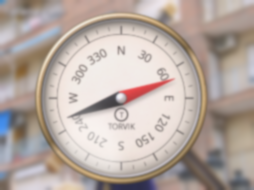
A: 70 °
